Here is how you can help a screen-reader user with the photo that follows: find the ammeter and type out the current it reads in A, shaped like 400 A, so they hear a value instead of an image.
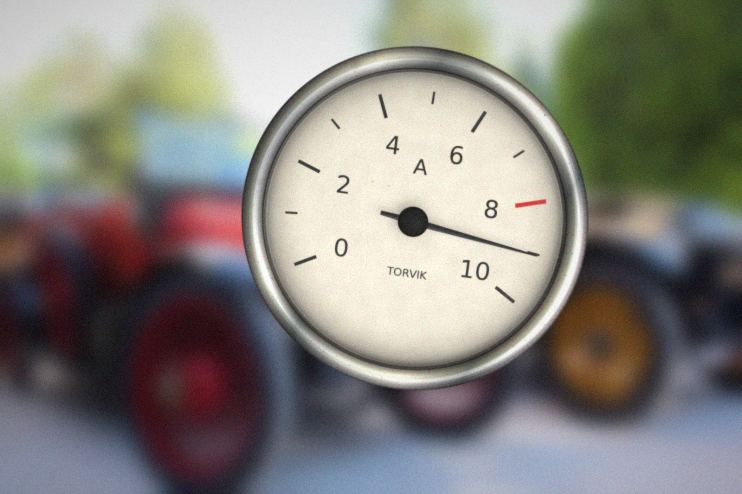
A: 9 A
